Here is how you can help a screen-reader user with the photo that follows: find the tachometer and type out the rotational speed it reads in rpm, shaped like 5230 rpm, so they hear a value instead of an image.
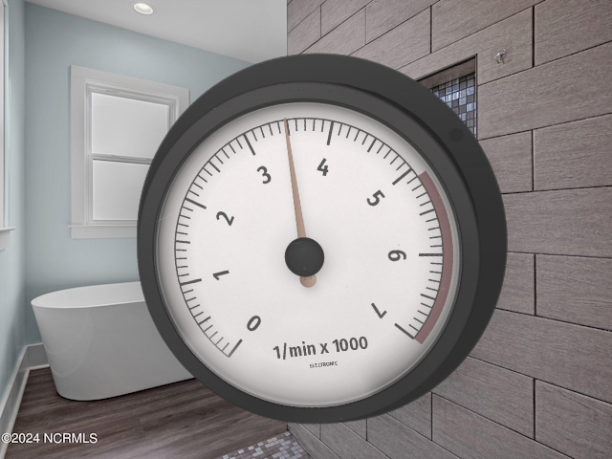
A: 3500 rpm
